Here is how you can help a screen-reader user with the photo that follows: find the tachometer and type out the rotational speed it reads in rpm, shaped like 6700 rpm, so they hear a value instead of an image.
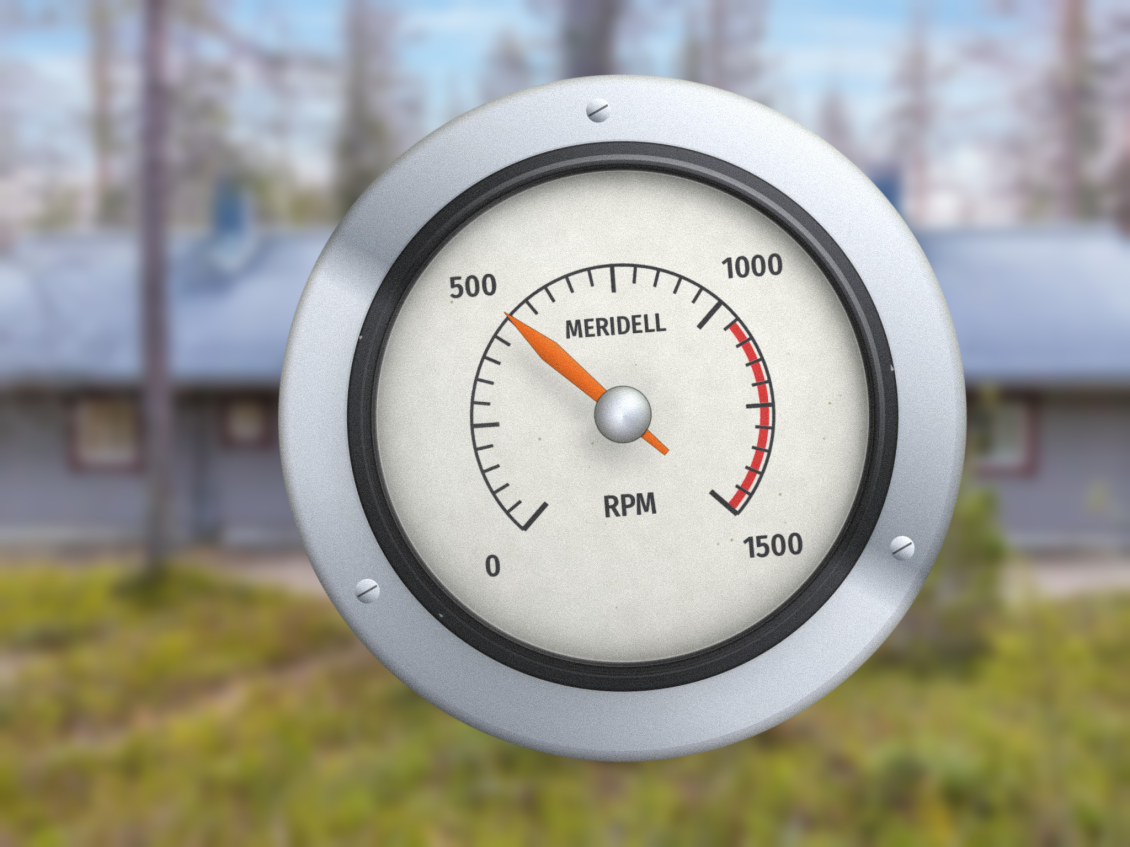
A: 500 rpm
